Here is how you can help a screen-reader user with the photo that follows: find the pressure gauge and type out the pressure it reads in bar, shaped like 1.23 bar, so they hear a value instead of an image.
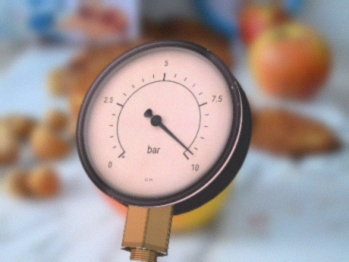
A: 9.75 bar
